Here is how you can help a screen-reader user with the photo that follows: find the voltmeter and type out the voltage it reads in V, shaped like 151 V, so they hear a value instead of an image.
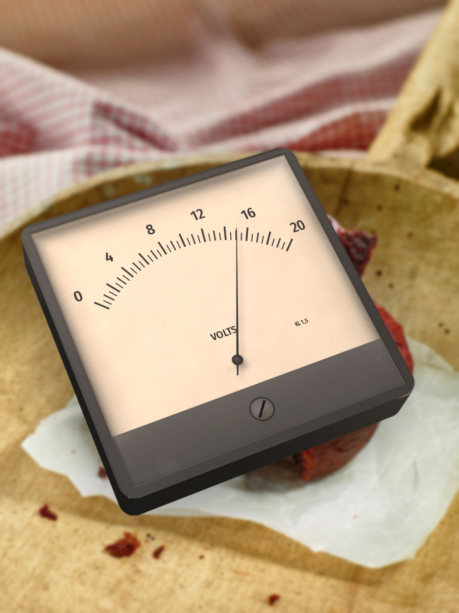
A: 15 V
